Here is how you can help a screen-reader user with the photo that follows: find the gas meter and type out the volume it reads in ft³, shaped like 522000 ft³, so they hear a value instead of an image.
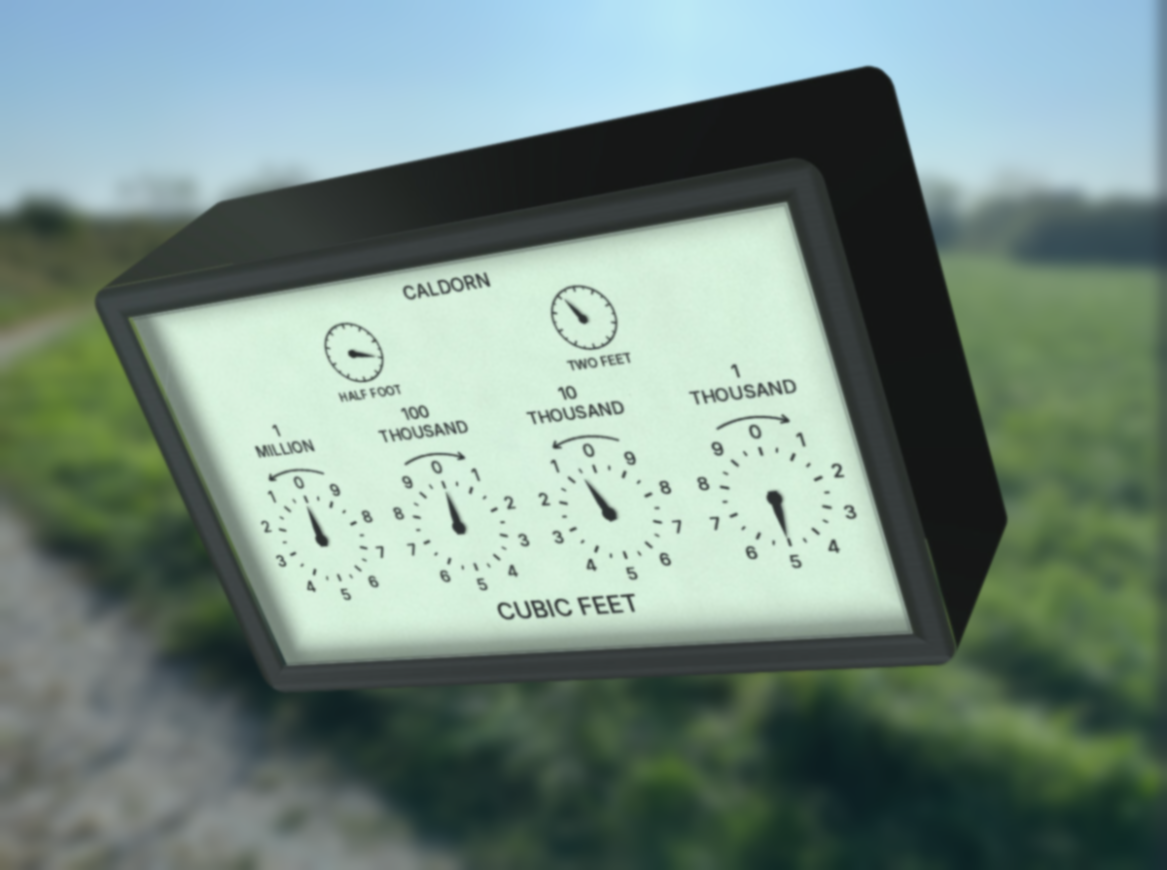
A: 500 ft³
